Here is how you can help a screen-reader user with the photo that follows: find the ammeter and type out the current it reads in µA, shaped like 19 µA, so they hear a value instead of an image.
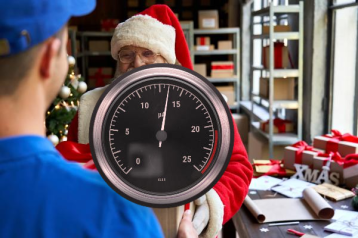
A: 13.5 µA
